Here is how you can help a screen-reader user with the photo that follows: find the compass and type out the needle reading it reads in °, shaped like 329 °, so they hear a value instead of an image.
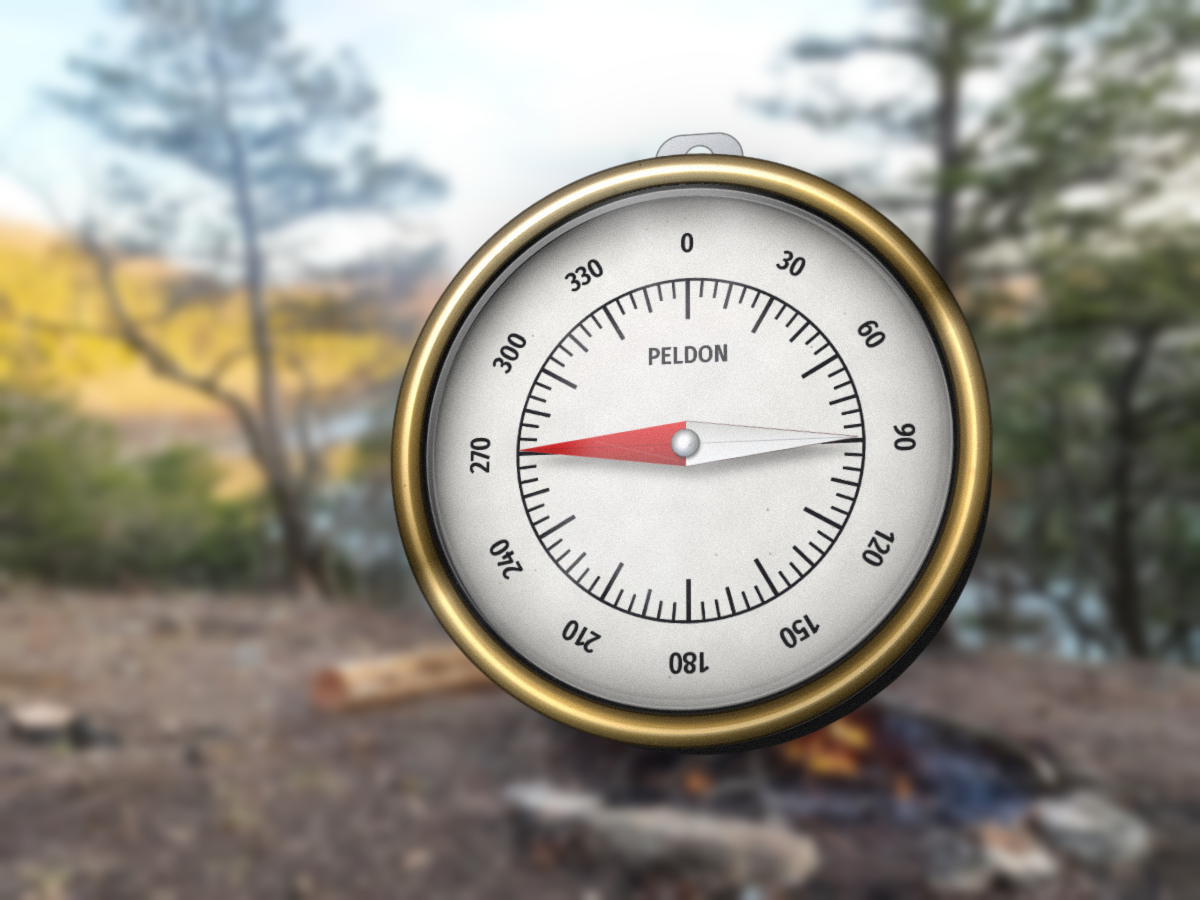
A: 270 °
